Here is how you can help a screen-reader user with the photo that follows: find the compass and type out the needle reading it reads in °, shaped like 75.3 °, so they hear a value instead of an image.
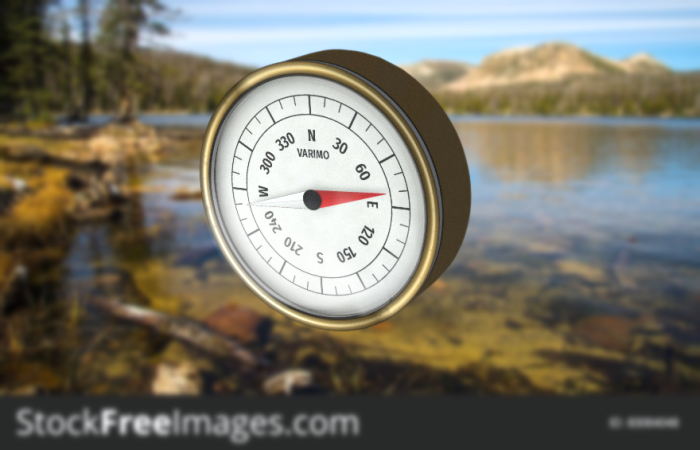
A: 80 °
